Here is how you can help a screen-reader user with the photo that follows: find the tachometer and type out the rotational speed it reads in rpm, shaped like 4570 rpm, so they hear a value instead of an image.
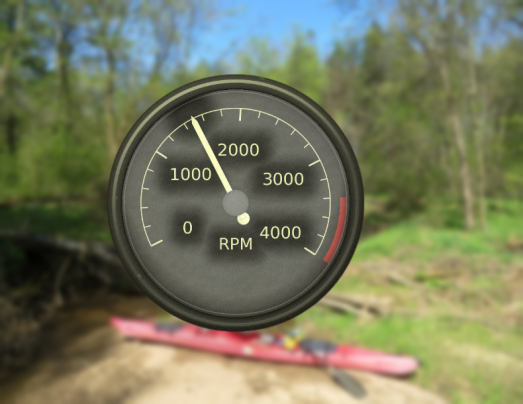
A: 1500 rpm
